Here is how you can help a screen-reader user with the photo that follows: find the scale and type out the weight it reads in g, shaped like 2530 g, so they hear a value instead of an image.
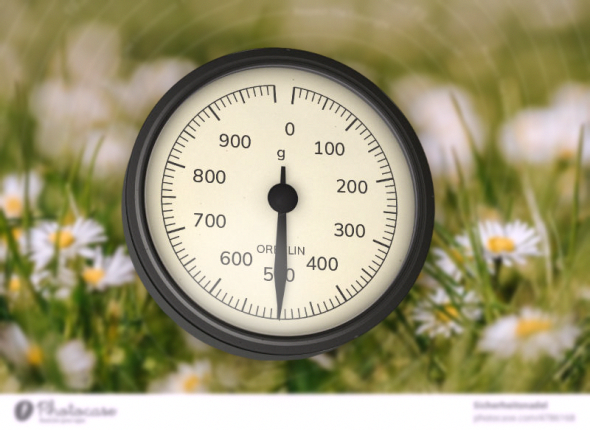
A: 500 g
